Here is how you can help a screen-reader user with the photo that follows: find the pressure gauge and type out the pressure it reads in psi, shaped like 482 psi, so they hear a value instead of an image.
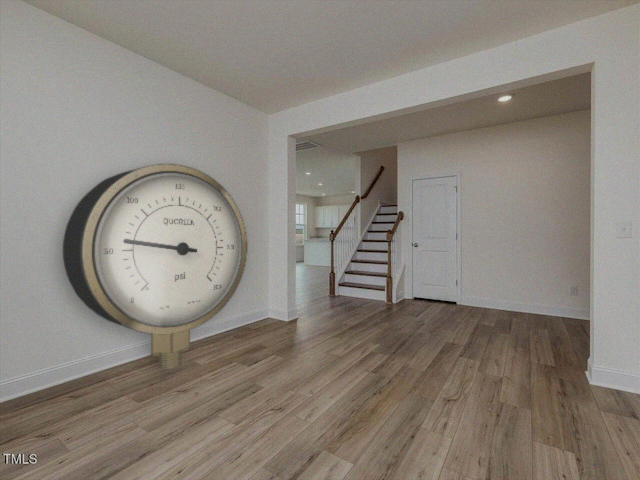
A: 60 psi
